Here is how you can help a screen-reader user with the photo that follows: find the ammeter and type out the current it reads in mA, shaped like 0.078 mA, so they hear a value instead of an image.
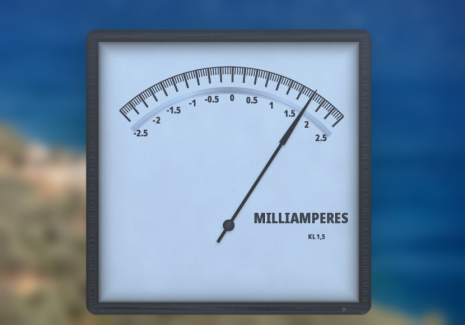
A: 1.75 mA
